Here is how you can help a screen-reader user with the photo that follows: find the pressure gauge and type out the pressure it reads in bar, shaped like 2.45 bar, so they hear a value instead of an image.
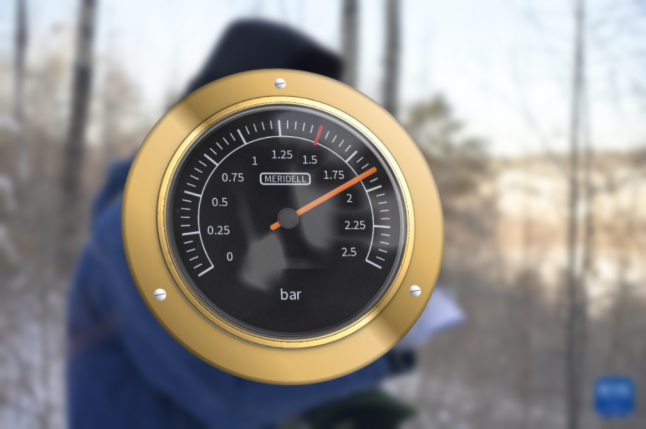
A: 1.9 bar
